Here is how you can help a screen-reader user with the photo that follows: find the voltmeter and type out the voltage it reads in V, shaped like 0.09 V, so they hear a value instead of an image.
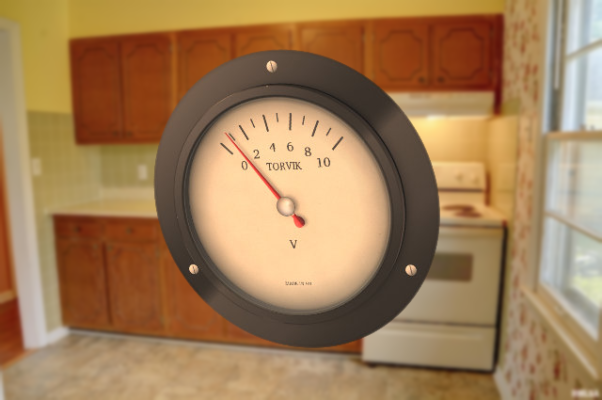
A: 1 V
